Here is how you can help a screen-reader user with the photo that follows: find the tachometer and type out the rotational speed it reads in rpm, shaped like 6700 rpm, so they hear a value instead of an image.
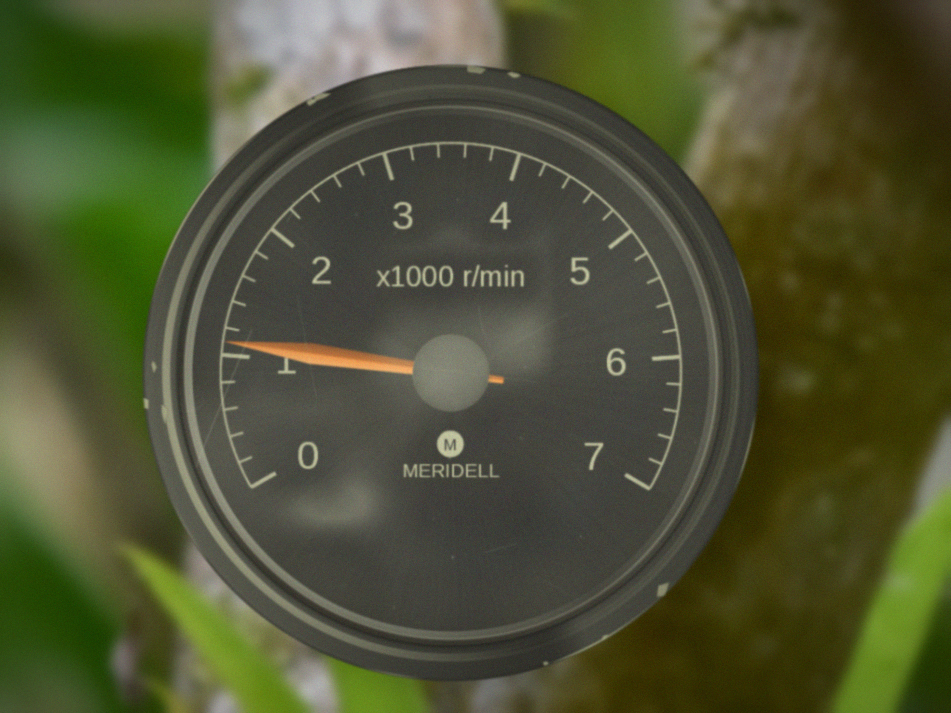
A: 1100 rpm
